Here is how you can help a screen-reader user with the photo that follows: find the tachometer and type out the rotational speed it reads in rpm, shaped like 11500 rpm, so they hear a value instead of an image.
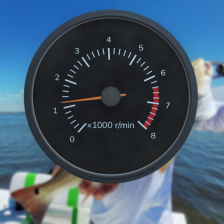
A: 1200 rpm
